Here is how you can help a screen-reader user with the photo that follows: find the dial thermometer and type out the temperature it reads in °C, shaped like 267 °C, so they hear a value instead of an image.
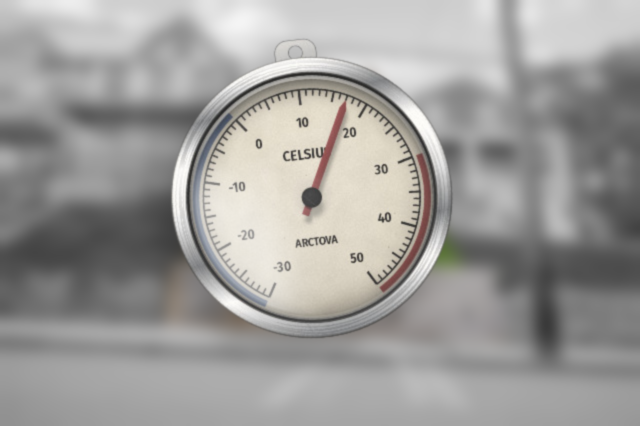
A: 17 °C
